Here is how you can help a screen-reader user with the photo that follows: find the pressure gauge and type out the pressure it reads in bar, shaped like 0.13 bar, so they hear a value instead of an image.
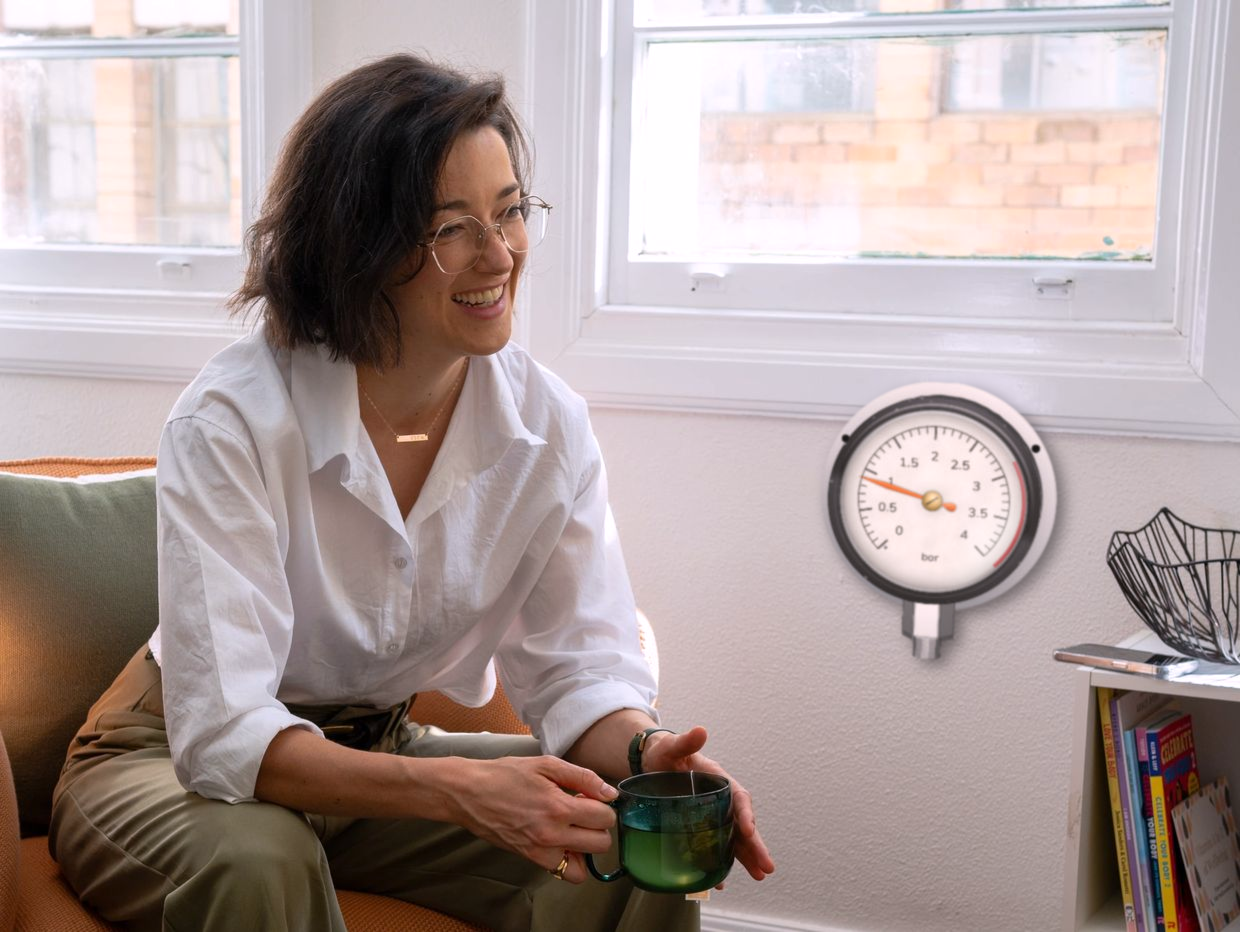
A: 0.9 bar
